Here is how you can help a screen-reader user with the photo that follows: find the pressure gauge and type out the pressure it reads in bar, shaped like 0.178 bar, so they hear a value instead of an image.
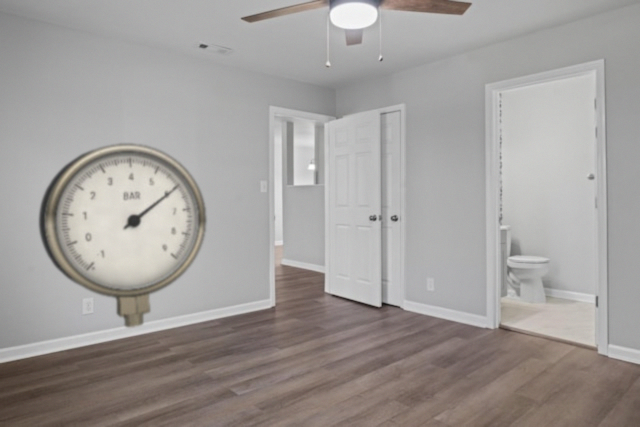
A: 6 bar
